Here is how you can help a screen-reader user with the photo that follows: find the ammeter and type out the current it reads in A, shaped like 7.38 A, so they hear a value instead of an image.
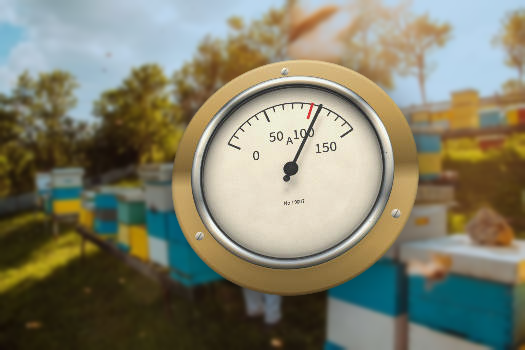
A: 110 A
